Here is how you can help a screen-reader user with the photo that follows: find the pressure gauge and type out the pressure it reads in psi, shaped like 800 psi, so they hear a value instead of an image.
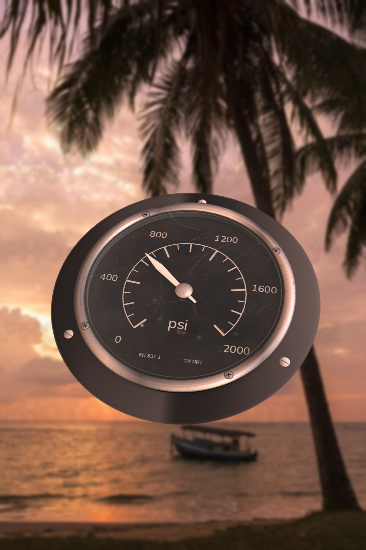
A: 650 psi
